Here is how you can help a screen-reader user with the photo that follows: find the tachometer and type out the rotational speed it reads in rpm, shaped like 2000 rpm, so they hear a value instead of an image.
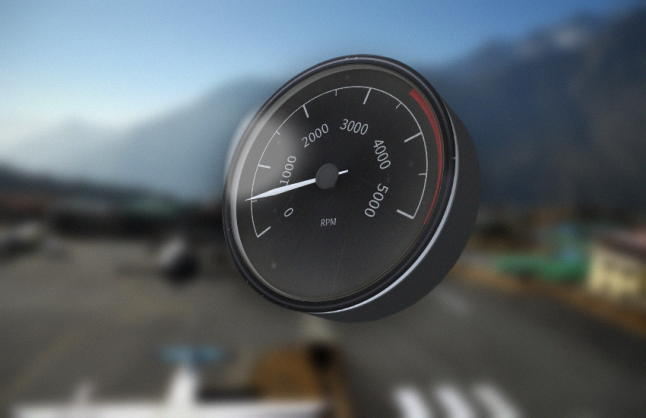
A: 500 rpm
